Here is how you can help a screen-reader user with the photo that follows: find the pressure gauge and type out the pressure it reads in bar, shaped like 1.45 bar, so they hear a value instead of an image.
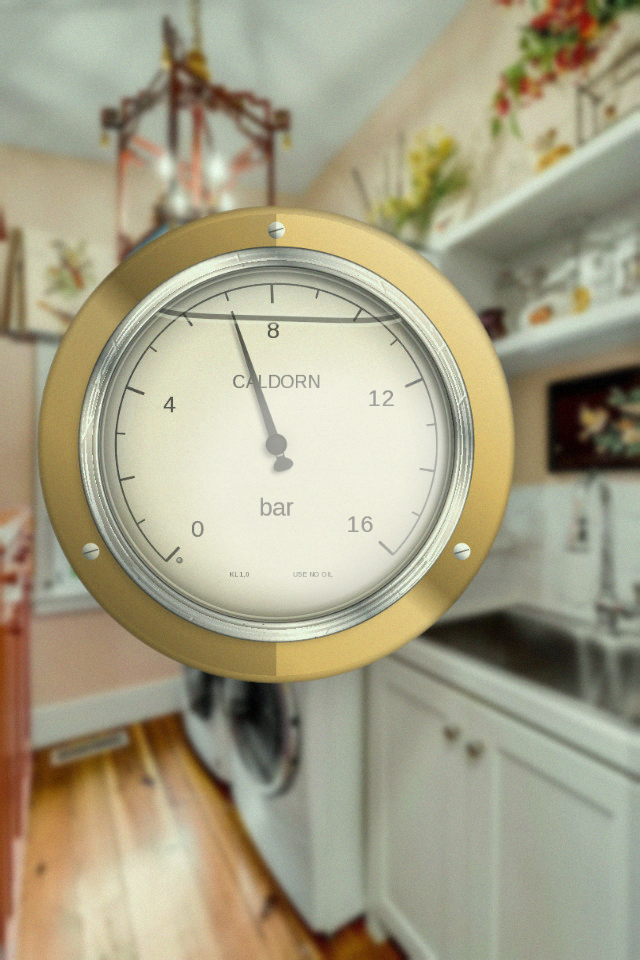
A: 7 bar
